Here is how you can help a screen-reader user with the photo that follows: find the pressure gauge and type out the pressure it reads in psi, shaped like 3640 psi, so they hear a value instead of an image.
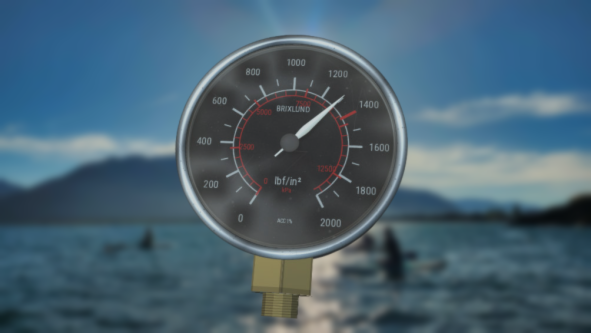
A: 1300 psi
